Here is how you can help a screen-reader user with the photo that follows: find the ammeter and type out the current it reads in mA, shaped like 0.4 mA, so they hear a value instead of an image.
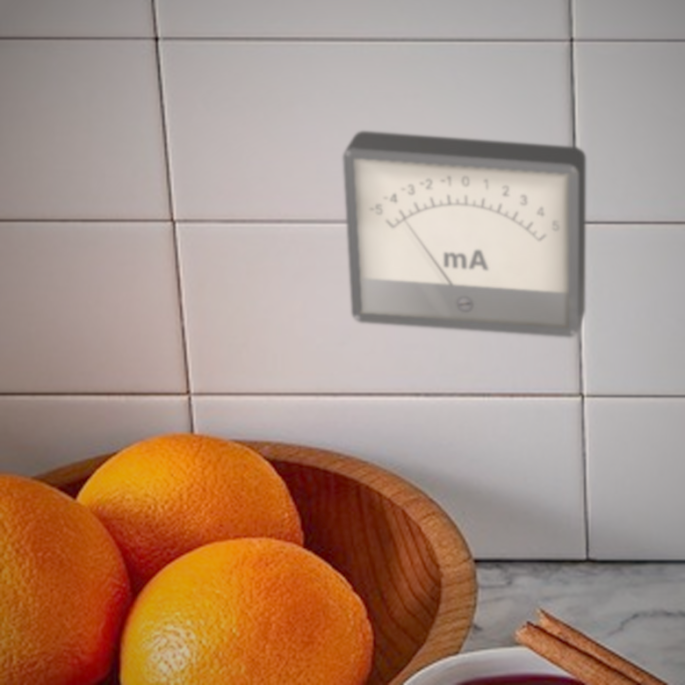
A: -4 mA
